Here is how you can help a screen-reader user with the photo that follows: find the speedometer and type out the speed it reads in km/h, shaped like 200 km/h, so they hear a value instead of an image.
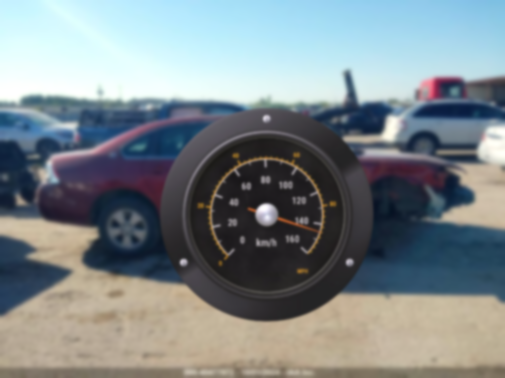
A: 145 km/h
